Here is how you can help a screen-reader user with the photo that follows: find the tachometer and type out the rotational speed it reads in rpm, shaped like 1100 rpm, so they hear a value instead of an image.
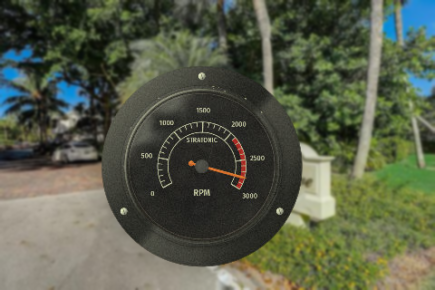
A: 2800 rpm
